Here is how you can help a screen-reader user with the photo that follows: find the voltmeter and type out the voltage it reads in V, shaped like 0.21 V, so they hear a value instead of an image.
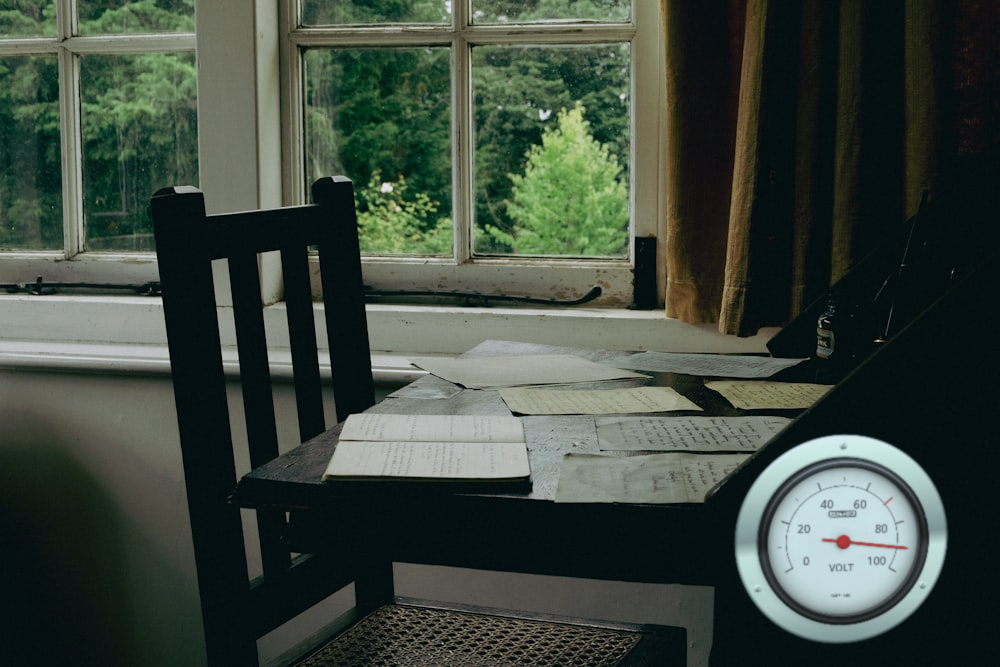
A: 90 V
